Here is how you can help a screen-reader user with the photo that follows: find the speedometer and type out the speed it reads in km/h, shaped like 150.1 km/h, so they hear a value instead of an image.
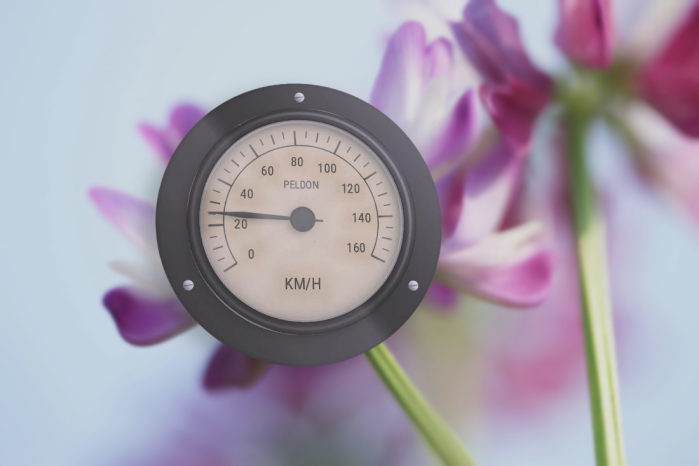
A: 25 km/h
